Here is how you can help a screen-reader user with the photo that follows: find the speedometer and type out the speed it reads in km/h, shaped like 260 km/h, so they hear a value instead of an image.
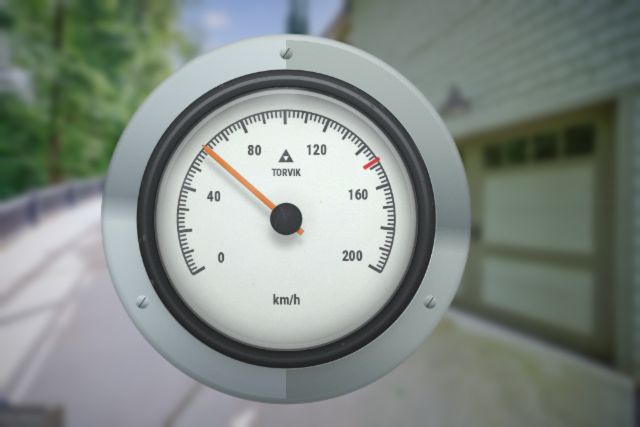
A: 60 km/h
